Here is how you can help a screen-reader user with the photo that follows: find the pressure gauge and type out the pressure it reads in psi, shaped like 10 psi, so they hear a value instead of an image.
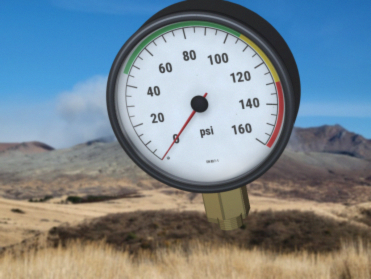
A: 0 psi
